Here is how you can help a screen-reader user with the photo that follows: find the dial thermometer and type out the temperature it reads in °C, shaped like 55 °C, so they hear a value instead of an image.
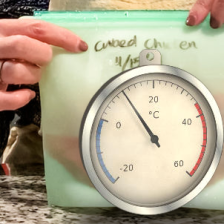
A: 10 °C
